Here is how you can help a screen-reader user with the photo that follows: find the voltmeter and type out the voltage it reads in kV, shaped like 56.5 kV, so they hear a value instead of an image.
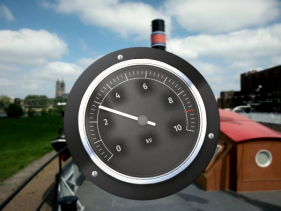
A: 2.8 kV
